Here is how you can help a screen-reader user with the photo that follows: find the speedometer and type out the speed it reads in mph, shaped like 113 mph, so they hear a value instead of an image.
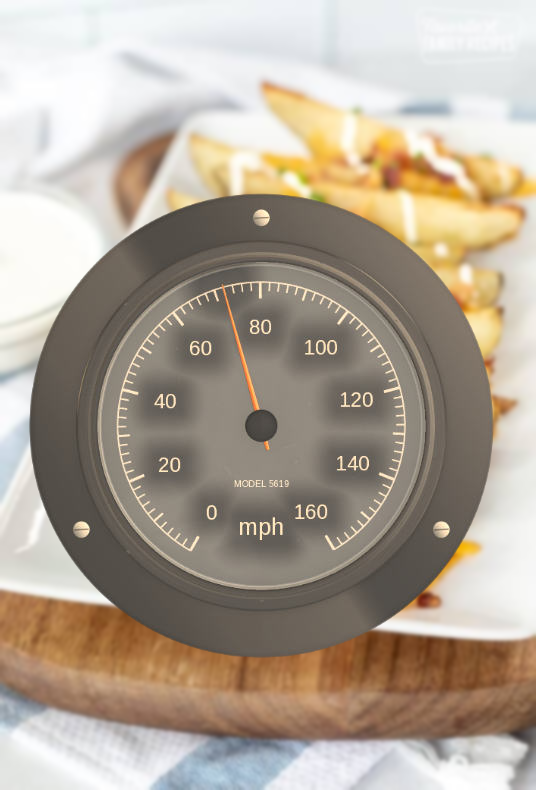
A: 72 mph
